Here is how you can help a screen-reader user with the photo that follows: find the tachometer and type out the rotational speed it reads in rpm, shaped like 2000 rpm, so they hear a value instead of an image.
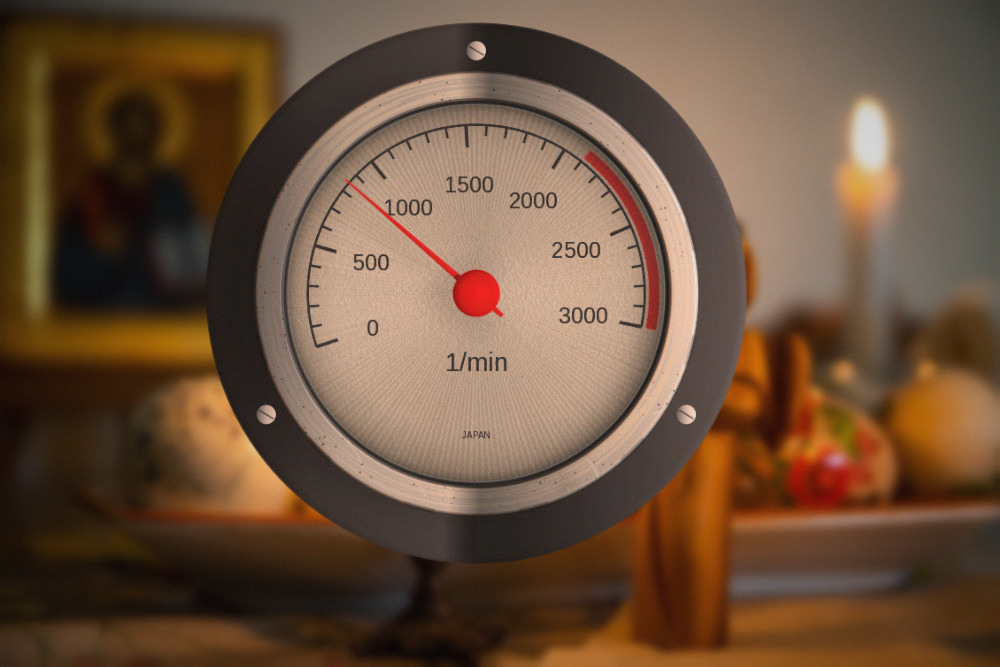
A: 850 rpm
